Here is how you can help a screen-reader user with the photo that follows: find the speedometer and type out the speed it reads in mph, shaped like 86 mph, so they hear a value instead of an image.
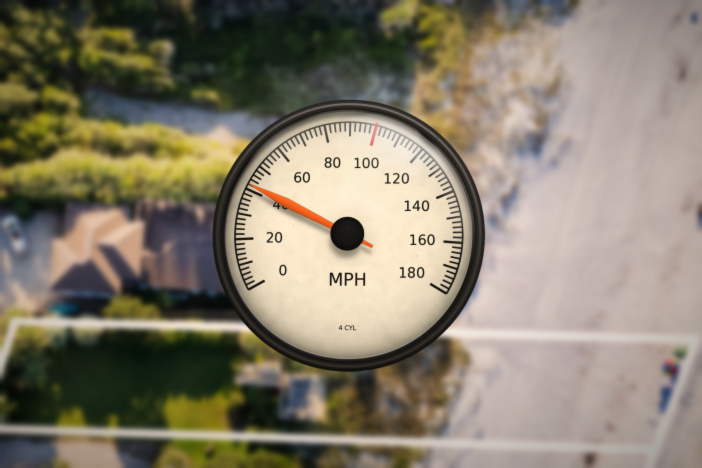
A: 42 mph
